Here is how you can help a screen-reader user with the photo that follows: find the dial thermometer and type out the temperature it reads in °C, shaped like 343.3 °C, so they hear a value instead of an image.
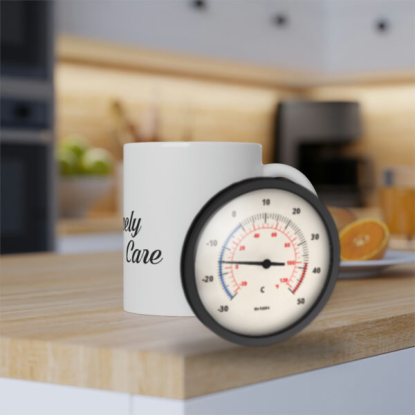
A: -15 °C
